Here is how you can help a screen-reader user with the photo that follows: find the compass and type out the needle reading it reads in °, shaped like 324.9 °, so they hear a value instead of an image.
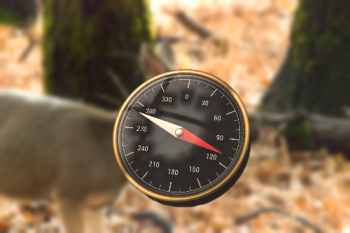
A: 110 °
